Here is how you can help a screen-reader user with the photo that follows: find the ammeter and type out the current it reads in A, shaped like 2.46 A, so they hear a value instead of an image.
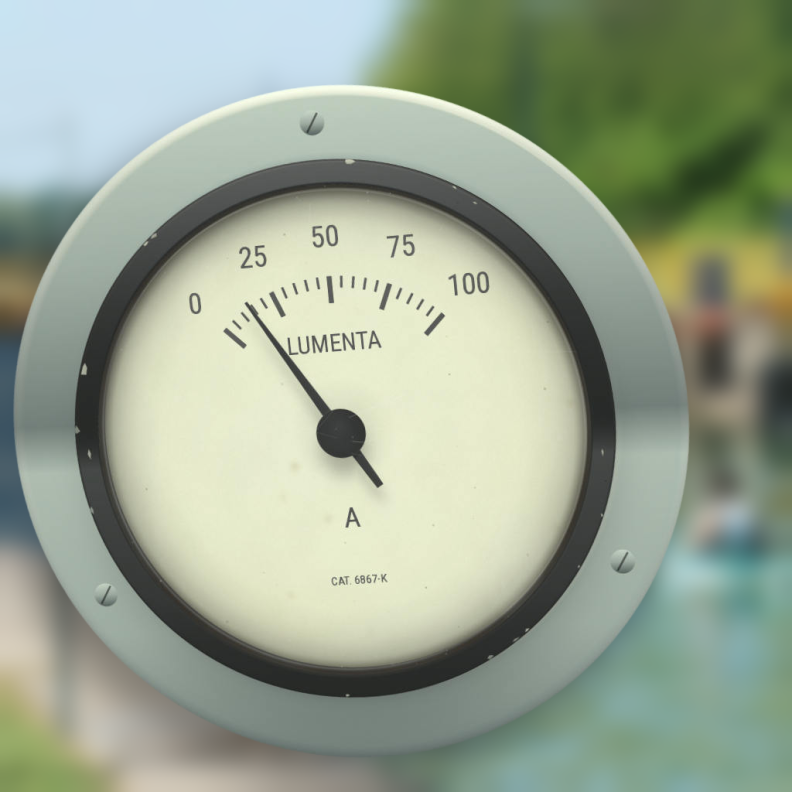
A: 15 A
